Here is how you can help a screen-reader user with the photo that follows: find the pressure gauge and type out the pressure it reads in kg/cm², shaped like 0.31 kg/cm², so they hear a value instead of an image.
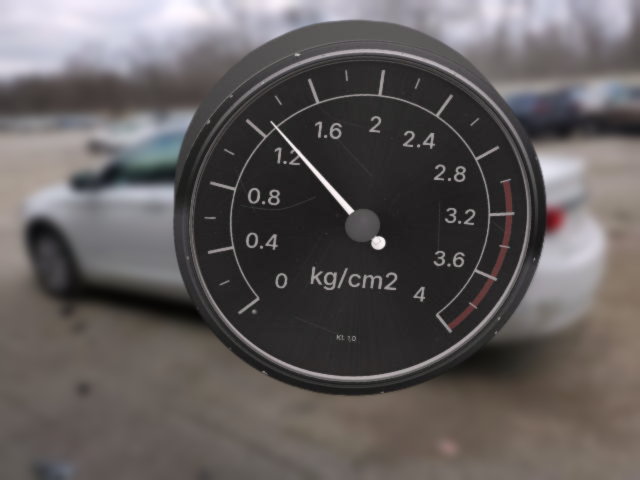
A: 1.3 kg/cm²
